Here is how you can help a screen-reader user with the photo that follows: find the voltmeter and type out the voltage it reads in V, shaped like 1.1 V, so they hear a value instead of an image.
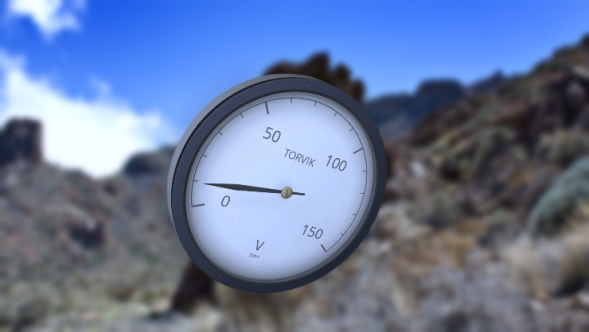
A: 10 V
